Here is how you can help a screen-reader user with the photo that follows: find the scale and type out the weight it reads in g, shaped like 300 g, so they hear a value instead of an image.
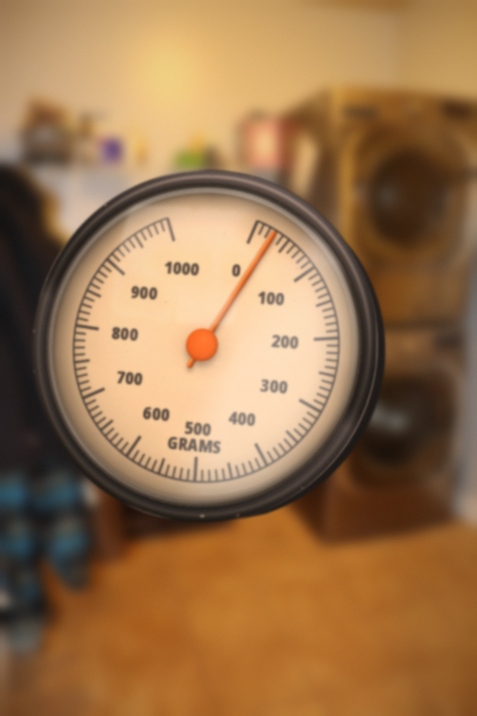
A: 30 g
